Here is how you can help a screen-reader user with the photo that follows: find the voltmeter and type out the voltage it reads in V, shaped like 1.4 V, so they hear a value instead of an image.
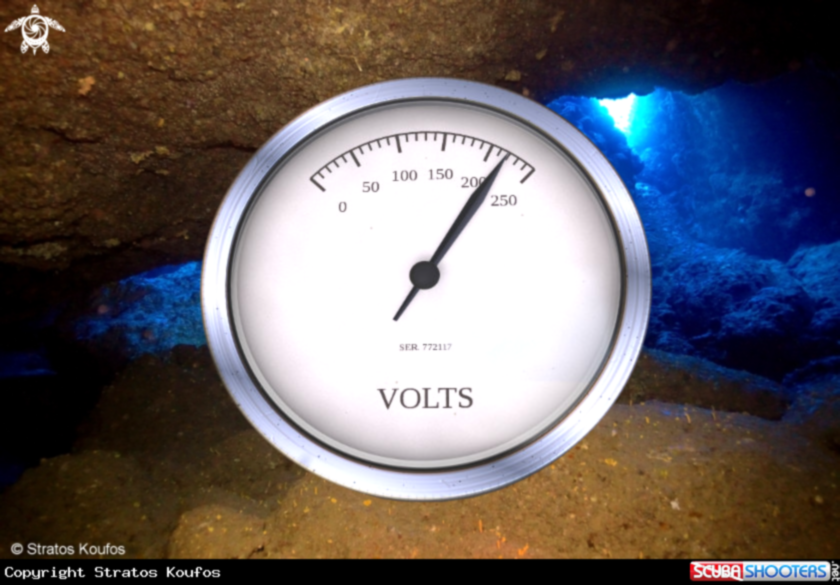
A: 220 V
